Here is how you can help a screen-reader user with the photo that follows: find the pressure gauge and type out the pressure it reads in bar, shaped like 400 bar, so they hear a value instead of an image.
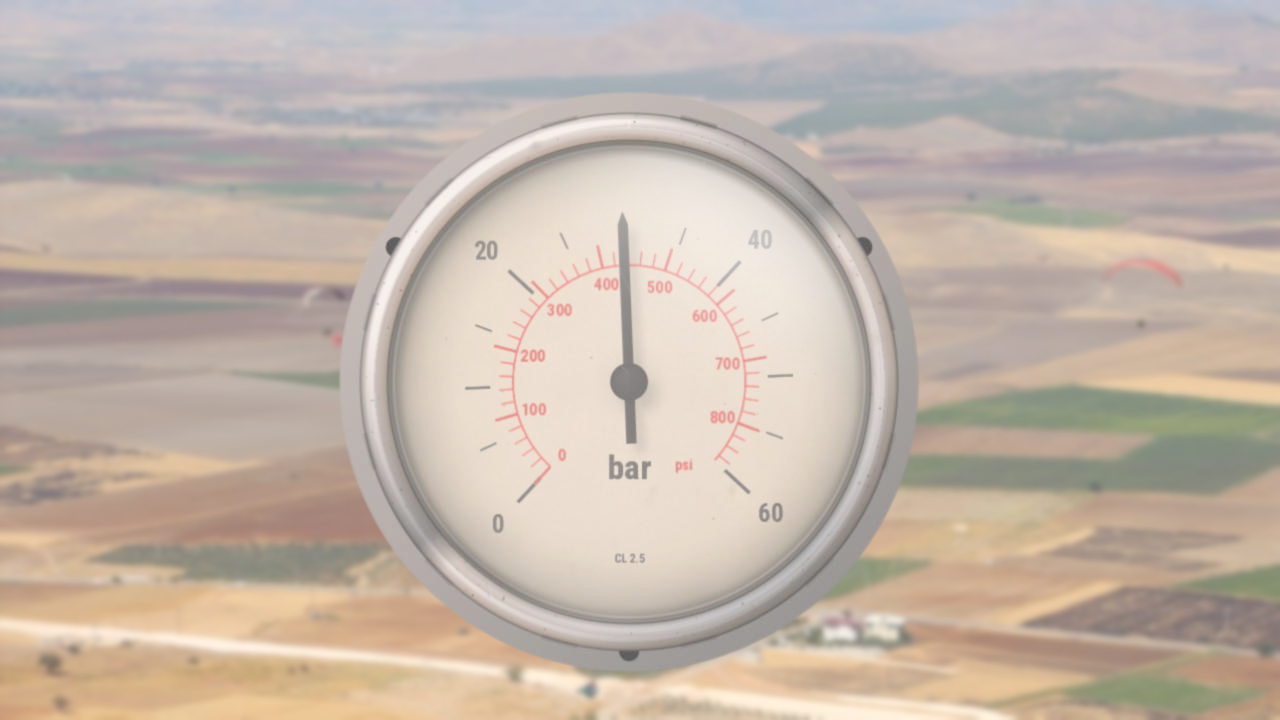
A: 30 bar
